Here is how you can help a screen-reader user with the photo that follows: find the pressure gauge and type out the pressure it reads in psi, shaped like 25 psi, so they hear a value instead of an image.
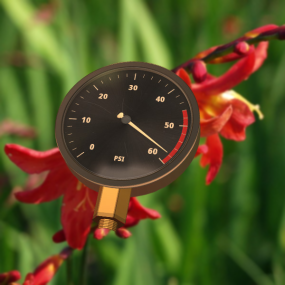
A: 58 psi
